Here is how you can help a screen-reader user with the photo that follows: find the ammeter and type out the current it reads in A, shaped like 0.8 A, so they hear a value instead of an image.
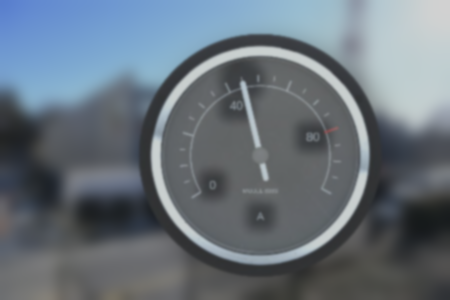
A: 45 A
